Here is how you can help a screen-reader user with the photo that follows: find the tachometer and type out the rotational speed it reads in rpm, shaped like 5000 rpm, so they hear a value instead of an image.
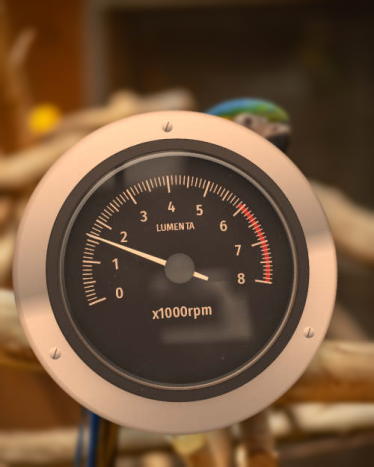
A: 1600 rpm
